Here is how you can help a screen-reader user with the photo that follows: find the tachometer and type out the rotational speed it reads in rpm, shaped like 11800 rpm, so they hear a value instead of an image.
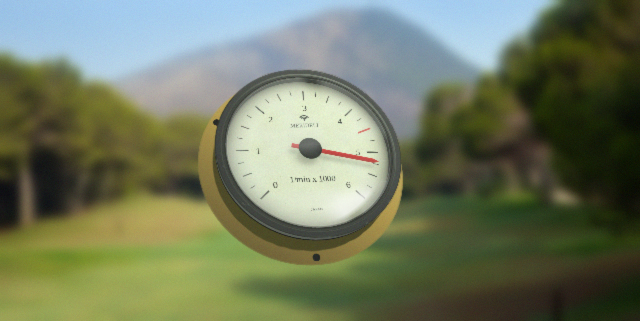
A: 5250 rpm
